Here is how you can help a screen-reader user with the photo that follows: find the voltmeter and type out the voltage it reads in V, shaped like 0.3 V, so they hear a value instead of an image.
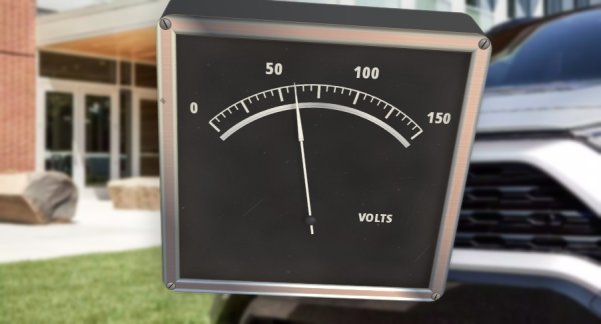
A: 60 V
